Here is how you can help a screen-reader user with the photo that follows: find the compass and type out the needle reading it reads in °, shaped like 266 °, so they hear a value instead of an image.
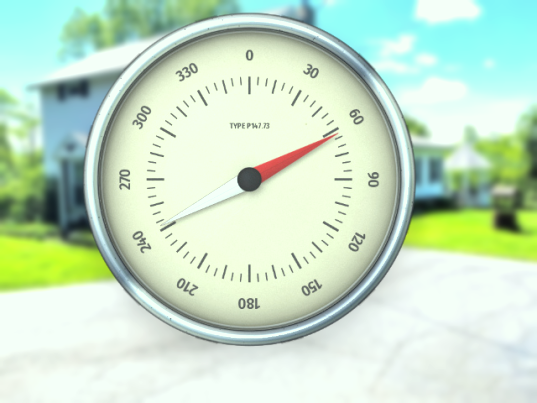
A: 62.5 °
